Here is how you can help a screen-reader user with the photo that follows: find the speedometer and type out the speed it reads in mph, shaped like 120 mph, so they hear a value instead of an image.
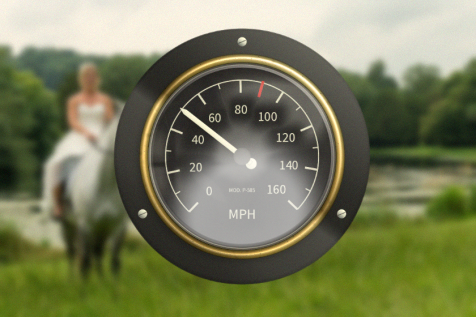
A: 50 mph
